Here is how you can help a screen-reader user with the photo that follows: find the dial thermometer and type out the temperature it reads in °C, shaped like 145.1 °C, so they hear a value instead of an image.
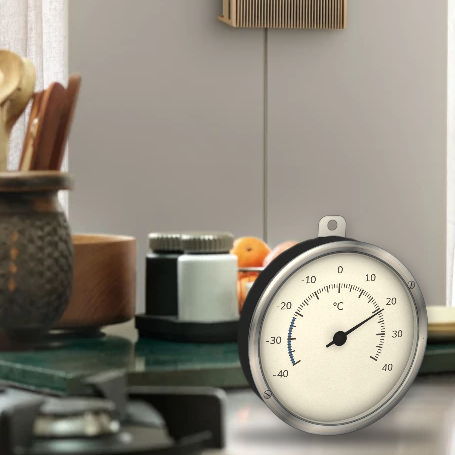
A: 20 °C
